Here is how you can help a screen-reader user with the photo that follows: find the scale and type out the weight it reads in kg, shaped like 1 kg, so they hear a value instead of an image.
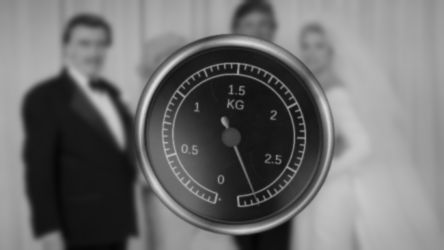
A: 2.85 kg
